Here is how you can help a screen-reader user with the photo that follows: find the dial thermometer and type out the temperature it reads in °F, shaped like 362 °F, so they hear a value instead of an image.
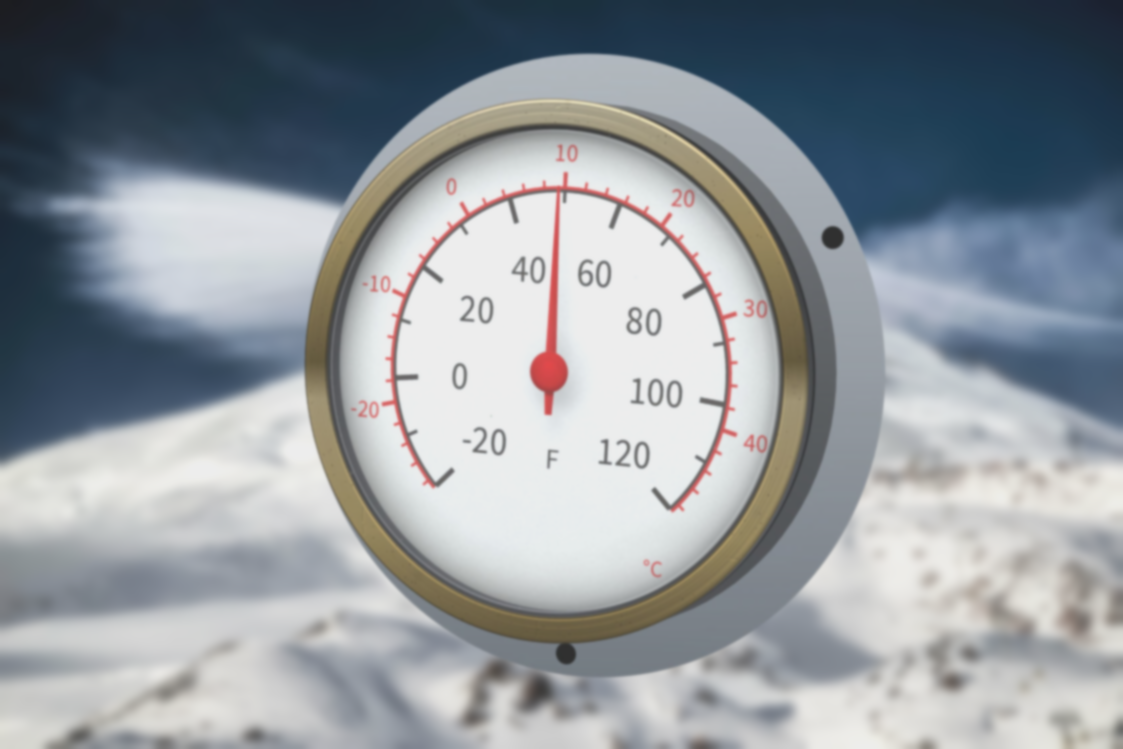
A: 50 °F
